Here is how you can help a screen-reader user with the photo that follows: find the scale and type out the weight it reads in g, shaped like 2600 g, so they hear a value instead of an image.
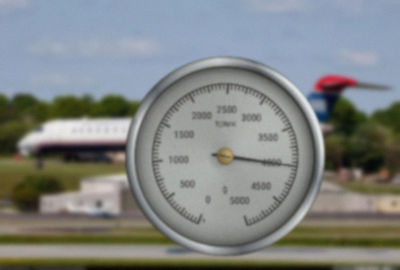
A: 4000 g
